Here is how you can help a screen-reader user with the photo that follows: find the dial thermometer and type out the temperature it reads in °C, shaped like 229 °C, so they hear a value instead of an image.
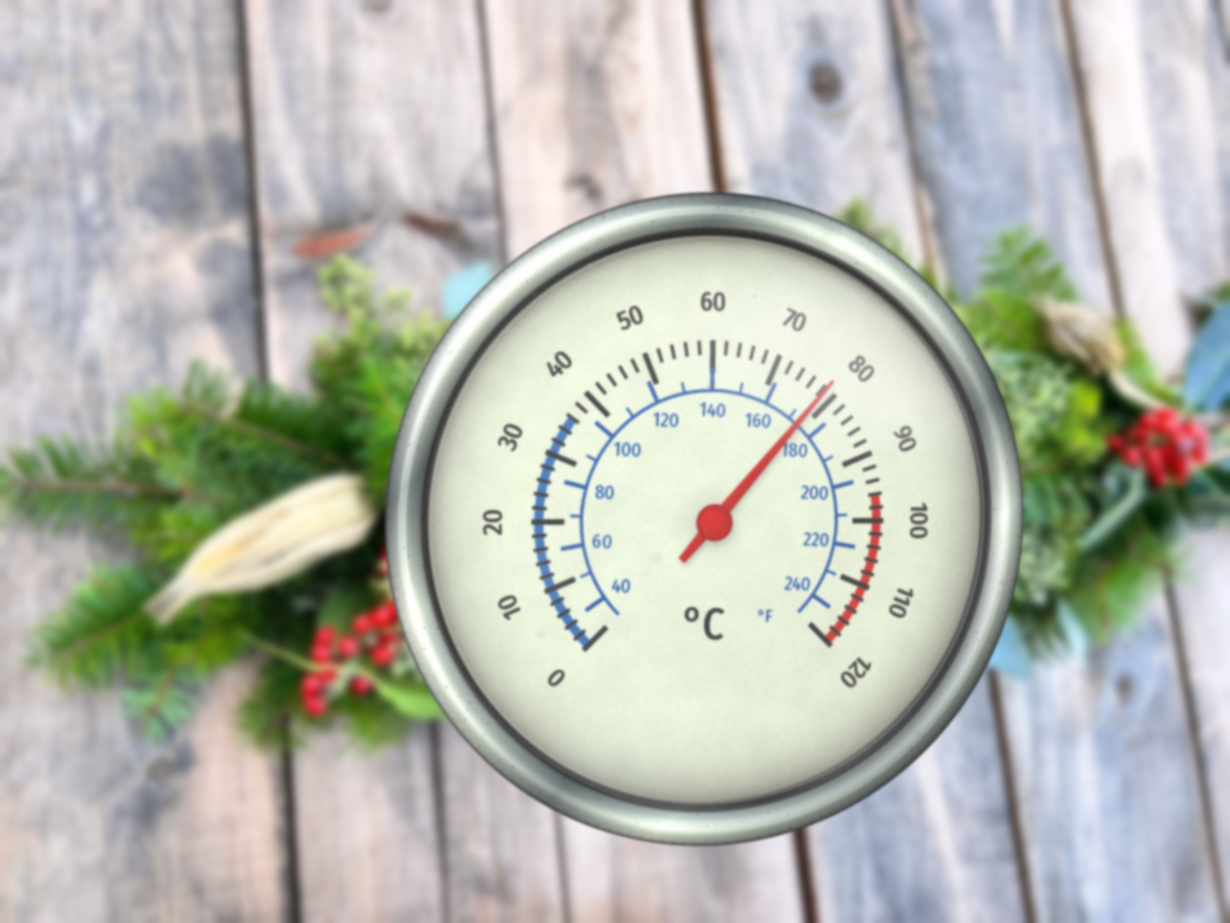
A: 78 °C
